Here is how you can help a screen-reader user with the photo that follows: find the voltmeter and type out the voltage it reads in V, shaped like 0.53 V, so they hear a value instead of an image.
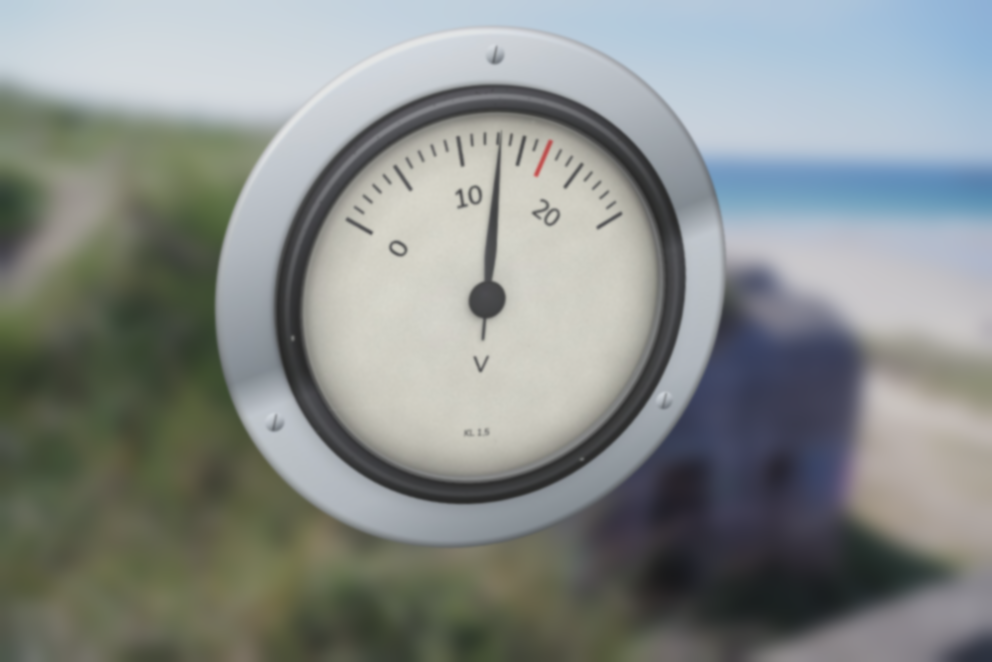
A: 13 V
